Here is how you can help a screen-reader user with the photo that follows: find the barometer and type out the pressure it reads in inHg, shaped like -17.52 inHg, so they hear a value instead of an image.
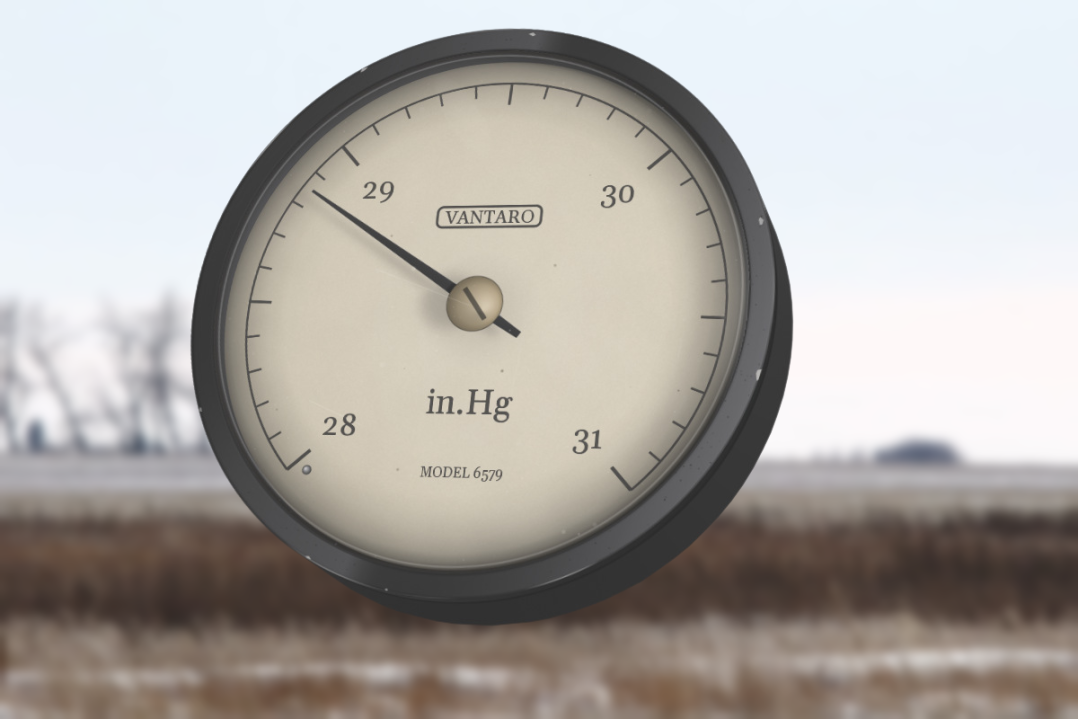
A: 28.85 inHg
